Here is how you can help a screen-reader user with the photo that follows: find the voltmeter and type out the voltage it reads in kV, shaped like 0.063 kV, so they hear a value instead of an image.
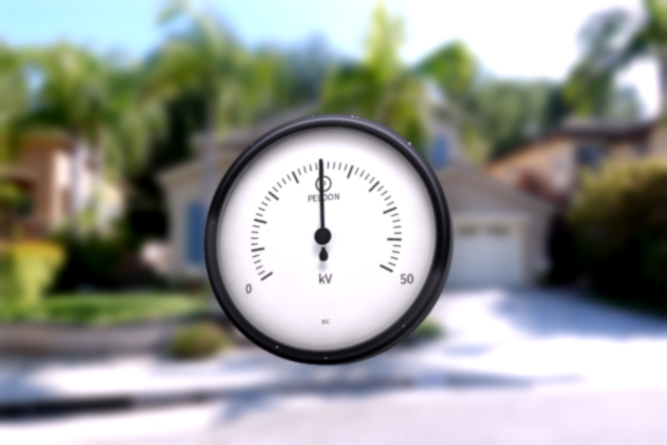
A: 25 kV
